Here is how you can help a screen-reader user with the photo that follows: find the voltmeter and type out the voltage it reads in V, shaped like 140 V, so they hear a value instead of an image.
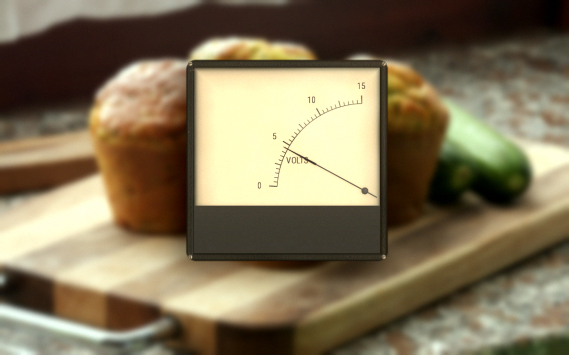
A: 4.5 V
